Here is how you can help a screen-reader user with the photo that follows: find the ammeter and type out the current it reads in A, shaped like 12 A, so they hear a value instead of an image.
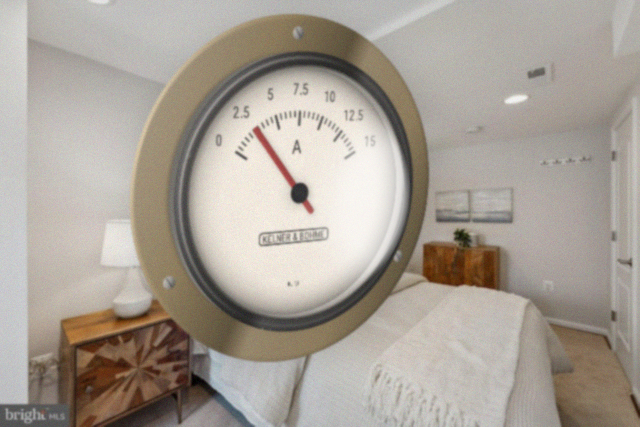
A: 2.5 A
